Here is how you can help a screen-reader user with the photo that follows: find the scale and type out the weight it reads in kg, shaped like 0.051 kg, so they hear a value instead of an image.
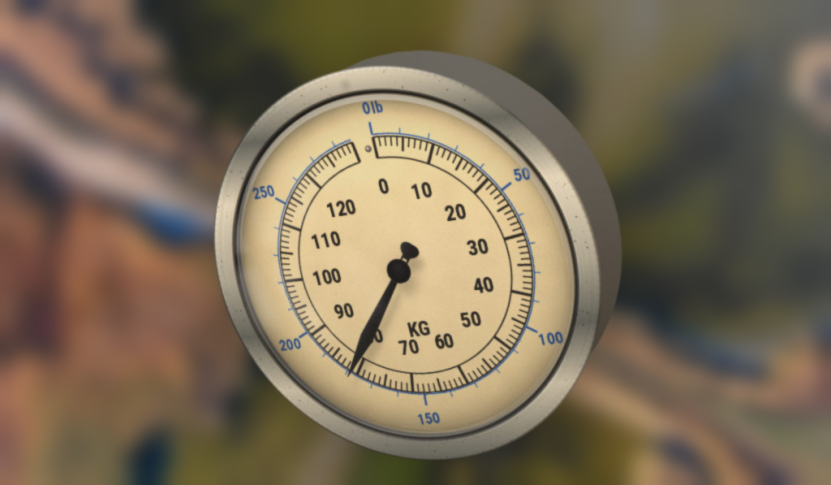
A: 81 kg
